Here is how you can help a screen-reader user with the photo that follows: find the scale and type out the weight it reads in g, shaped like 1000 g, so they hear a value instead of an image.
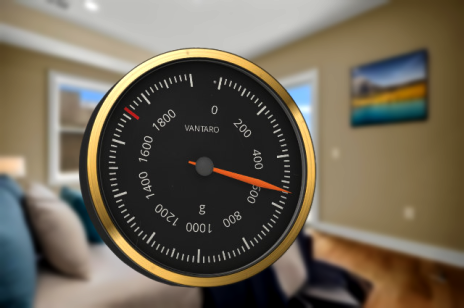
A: 540 g
